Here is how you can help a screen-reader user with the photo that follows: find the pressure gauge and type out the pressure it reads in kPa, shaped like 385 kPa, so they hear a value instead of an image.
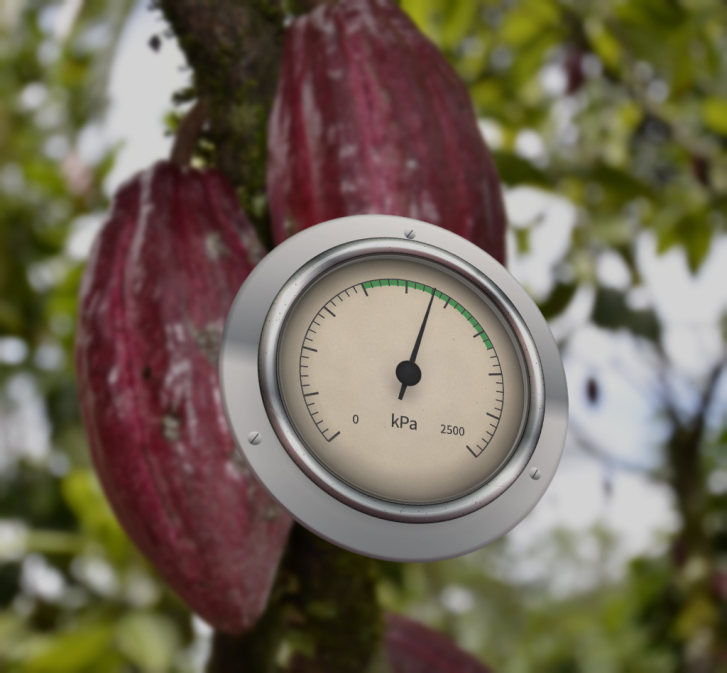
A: 1400 kPa
